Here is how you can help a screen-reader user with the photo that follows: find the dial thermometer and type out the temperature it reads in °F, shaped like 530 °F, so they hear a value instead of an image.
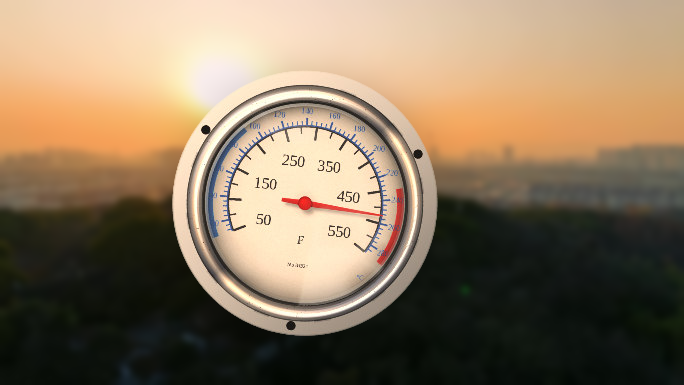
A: 487.5 °F
